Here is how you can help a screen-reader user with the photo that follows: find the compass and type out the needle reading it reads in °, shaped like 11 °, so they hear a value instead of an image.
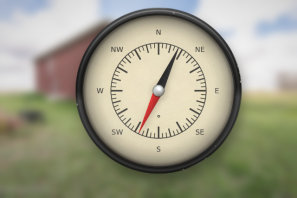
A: 205 °
